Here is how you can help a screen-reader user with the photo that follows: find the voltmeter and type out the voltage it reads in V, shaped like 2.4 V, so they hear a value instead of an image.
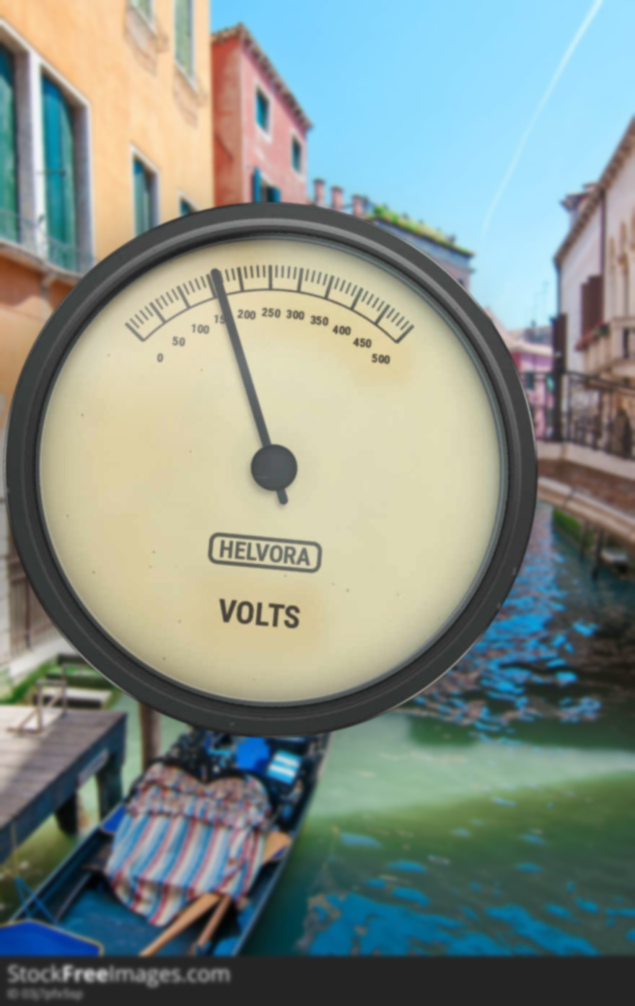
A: 160 V
